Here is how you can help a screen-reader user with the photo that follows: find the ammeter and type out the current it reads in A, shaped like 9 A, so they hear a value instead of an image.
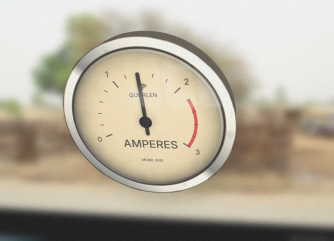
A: 1.4 A
